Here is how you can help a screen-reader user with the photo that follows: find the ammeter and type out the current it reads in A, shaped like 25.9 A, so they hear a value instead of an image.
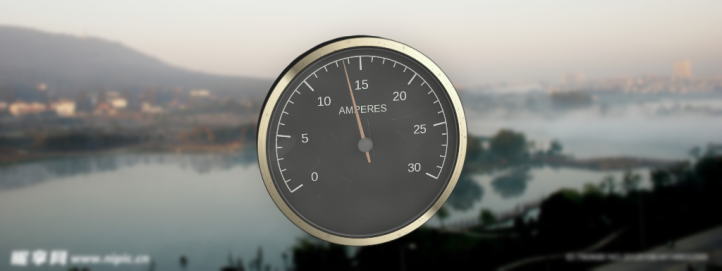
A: 13.5 A
